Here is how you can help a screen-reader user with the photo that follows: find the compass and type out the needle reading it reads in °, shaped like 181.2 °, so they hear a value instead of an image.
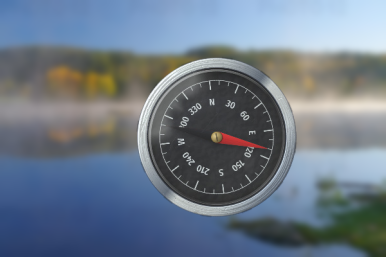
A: 110 °
